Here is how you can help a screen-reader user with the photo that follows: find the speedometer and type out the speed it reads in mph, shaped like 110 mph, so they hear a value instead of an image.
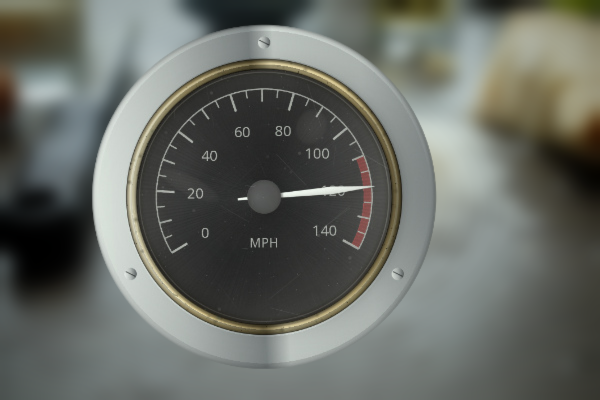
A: 120 mph
